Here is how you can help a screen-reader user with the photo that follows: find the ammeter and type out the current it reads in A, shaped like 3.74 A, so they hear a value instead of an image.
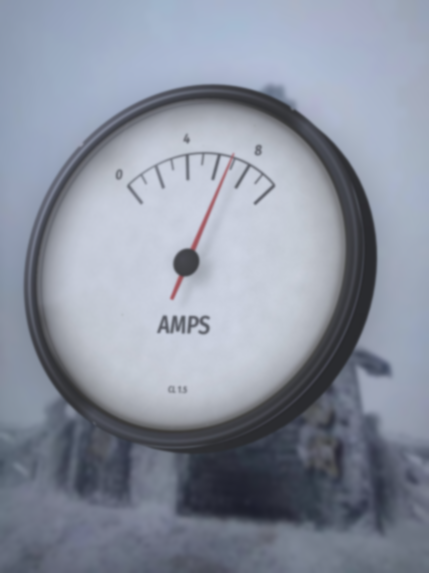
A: 7 A
